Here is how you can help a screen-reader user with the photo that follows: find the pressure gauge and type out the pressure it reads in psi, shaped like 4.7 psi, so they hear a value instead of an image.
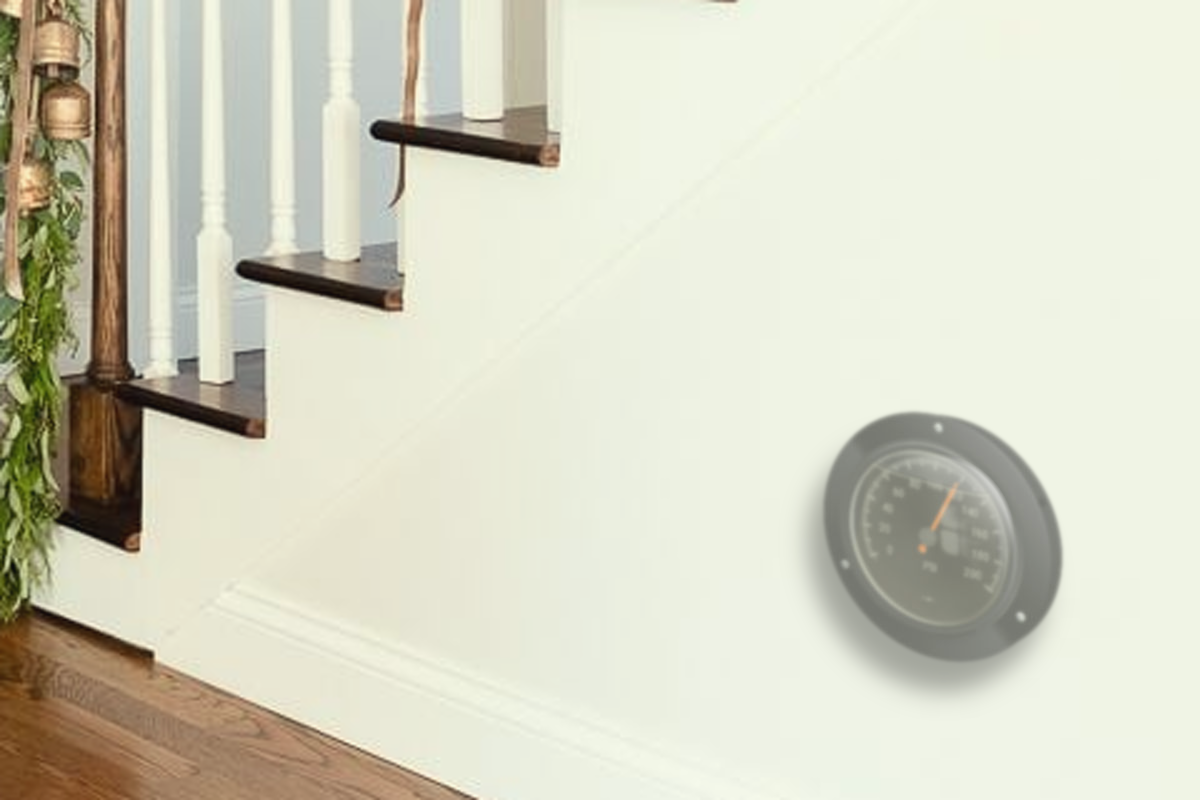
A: 120 psi
